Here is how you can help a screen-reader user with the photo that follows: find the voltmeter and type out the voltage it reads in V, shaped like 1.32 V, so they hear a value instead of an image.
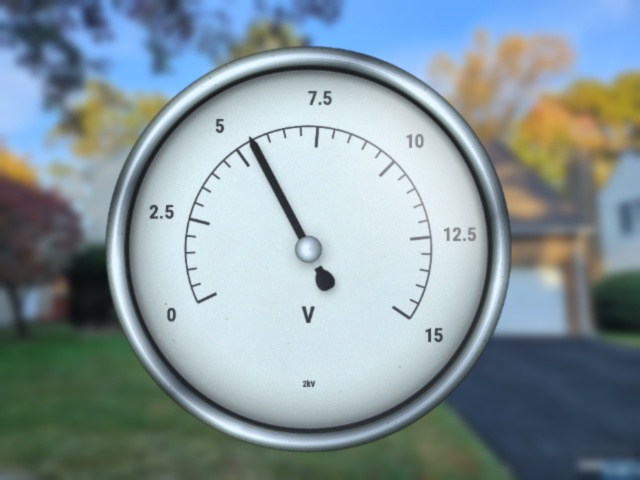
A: 5.5 V
